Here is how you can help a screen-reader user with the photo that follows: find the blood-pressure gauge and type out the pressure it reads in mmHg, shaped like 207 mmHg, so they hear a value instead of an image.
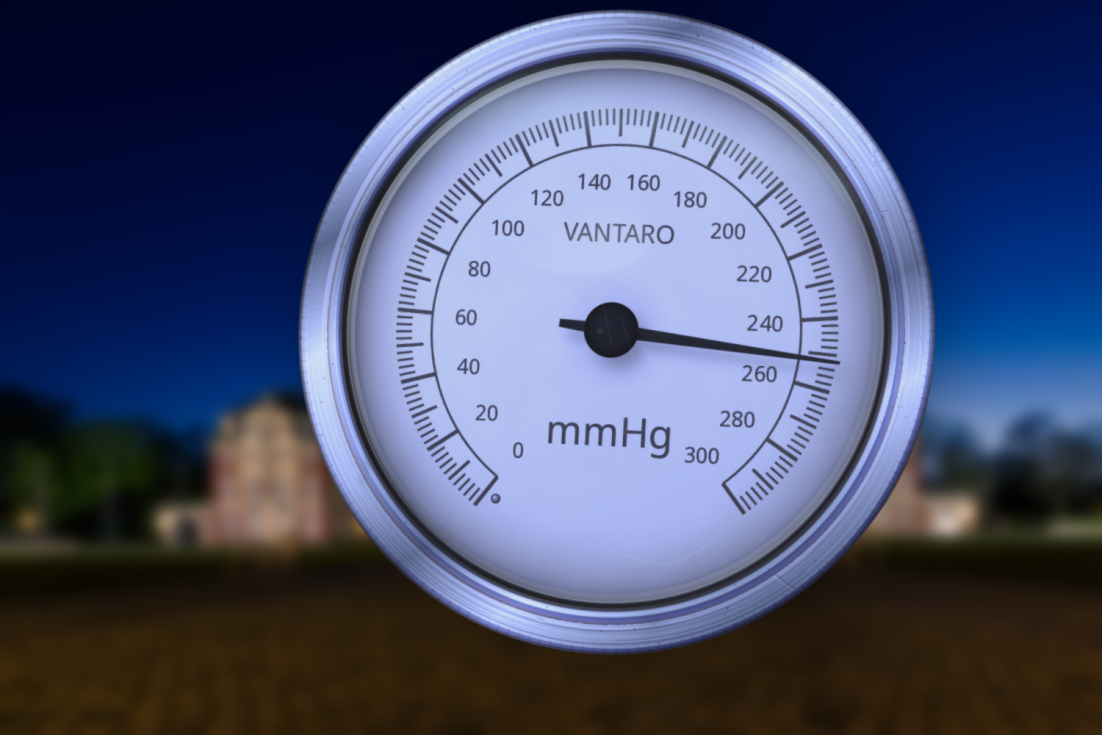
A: 252 mmHg
